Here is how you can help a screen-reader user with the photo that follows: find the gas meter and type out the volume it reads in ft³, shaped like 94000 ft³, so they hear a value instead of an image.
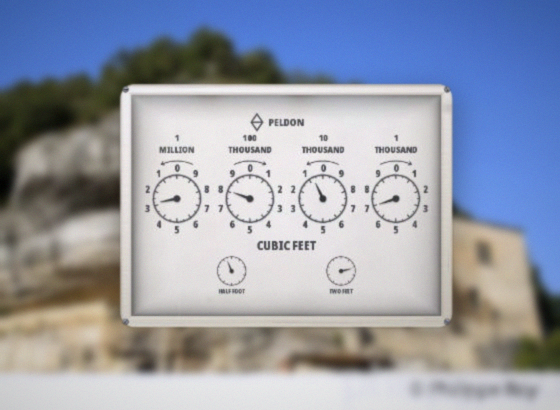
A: 280700 ft³
